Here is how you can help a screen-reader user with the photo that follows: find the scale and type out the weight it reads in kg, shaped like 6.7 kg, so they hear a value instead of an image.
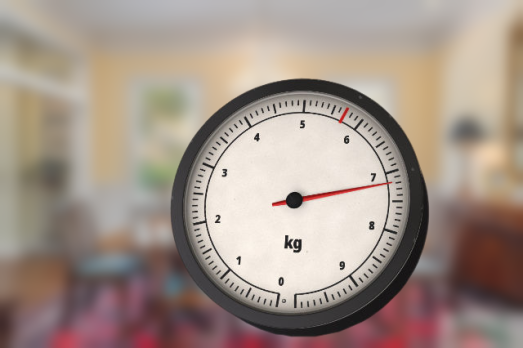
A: 7.2 kg
